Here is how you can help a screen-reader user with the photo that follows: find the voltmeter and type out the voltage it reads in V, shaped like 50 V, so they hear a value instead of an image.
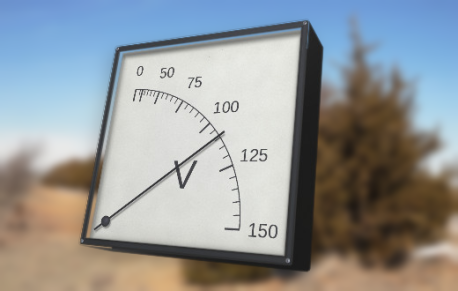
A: 110 V
